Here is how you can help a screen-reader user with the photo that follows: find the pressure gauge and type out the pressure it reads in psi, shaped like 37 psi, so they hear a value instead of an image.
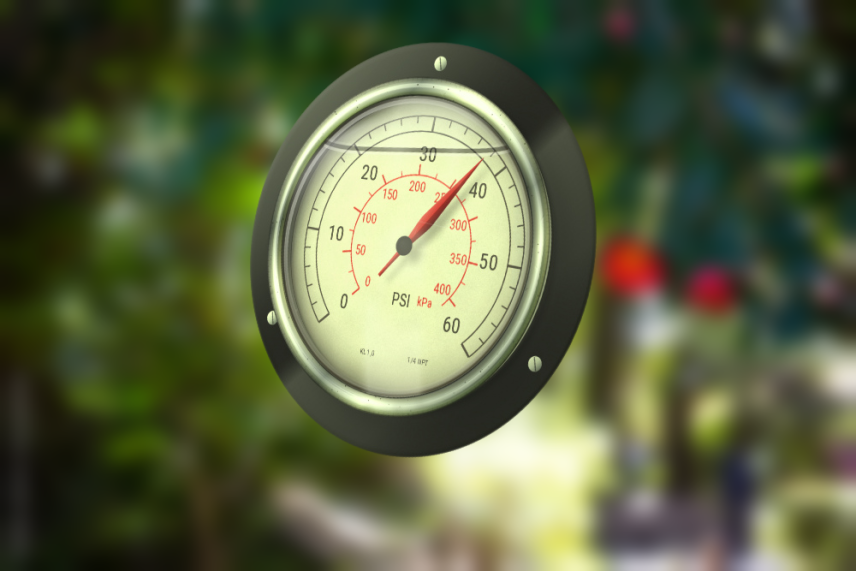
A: 38 psi
